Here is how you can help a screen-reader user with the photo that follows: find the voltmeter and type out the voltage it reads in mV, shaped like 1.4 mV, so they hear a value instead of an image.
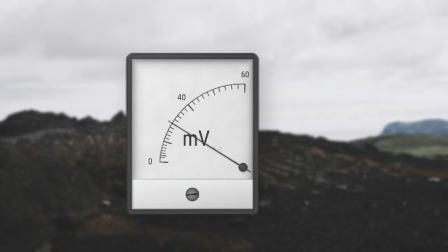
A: 30 mV
